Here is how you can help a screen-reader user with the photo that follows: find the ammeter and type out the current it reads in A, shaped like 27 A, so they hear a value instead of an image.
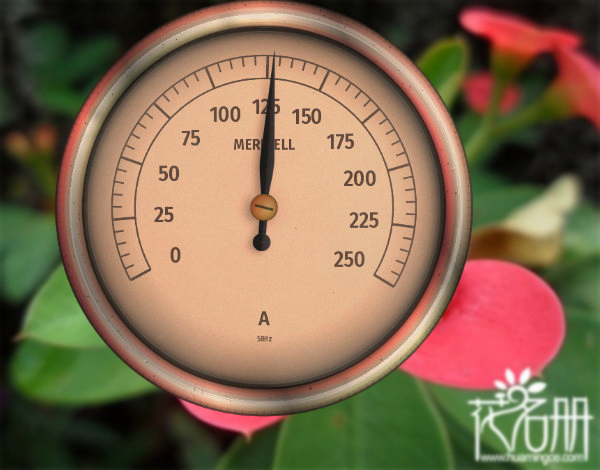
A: 127.5 A
